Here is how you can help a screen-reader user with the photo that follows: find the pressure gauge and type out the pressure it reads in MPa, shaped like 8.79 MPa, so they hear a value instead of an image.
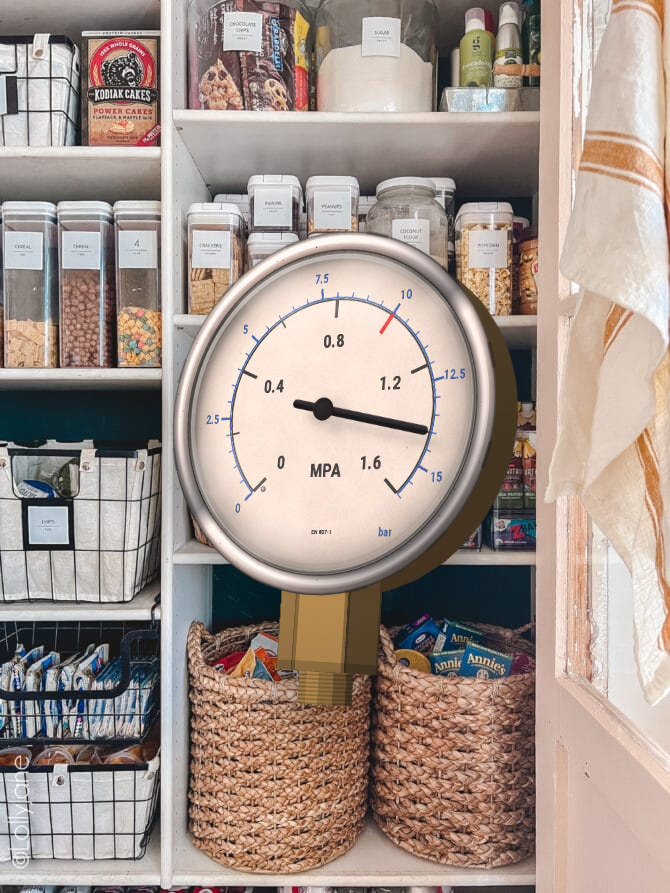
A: 1.4 MPa
